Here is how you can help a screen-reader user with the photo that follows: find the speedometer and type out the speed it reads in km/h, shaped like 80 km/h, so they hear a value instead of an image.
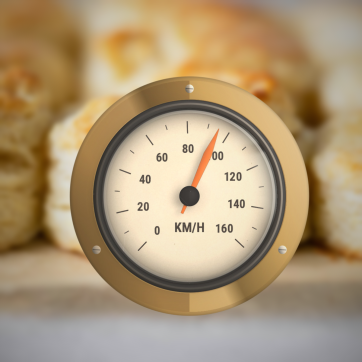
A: 95 km/h
